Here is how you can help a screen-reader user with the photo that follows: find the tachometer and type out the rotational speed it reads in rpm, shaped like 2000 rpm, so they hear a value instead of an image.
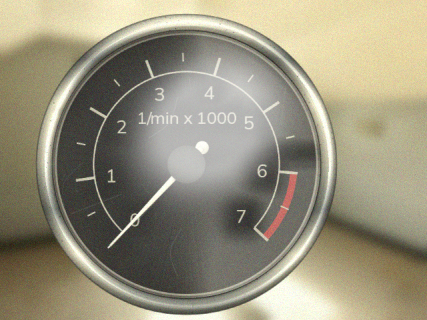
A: 0 rpm
